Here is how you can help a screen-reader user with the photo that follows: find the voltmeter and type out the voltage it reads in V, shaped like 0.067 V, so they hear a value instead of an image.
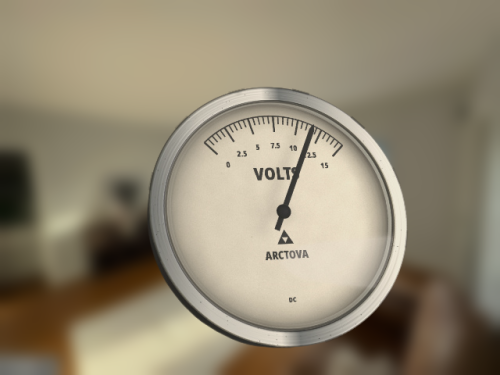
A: 11.5 V
